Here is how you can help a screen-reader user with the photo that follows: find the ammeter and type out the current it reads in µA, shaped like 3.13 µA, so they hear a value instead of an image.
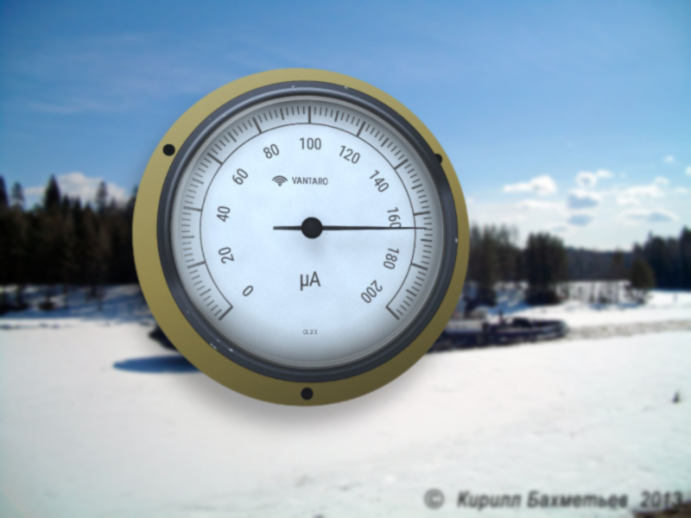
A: 166 µA
